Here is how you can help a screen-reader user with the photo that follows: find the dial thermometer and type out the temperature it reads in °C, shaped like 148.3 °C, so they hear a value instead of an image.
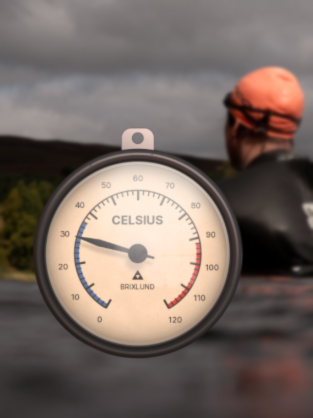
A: 30 °C
